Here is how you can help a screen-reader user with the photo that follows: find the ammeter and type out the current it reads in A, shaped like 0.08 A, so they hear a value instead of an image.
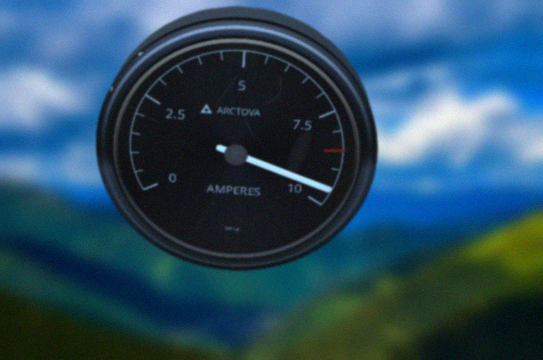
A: 9.5 A
